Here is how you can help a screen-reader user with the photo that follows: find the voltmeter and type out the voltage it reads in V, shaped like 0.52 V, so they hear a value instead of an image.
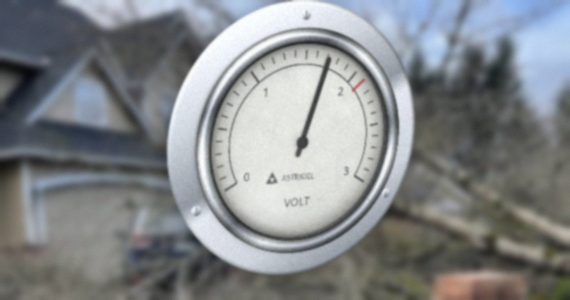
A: 1.7 V
